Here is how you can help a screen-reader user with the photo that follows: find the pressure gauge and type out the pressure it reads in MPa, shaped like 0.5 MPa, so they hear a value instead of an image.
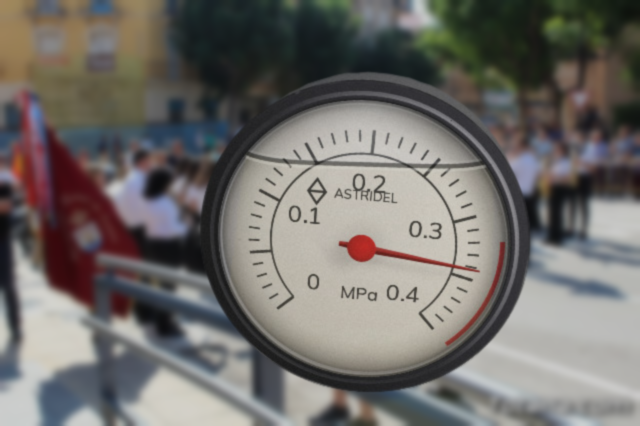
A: 0.34 MPa
